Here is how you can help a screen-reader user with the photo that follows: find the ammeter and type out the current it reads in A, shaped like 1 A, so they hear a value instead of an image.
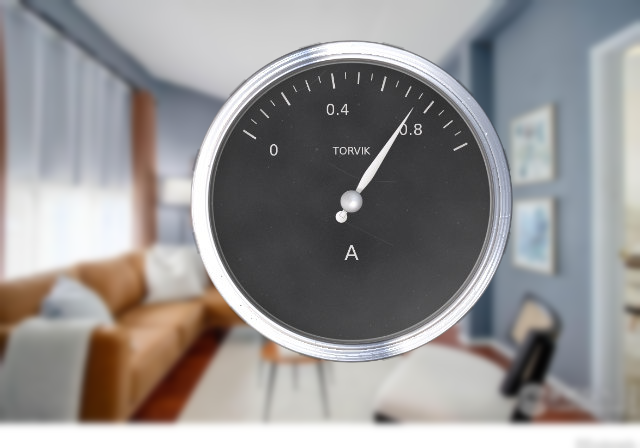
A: 0.75 A
